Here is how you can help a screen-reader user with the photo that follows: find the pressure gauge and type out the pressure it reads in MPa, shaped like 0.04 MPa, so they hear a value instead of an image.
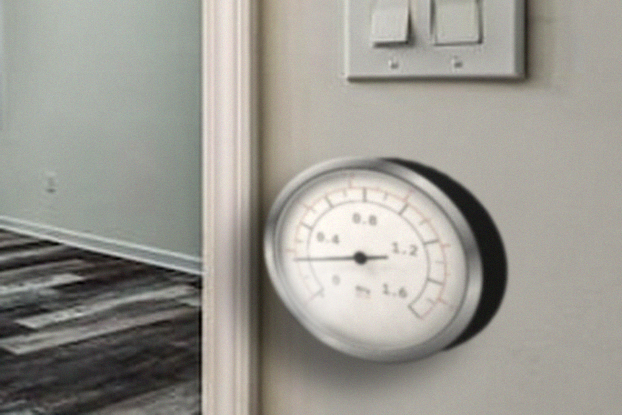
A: 0.2 MPa
